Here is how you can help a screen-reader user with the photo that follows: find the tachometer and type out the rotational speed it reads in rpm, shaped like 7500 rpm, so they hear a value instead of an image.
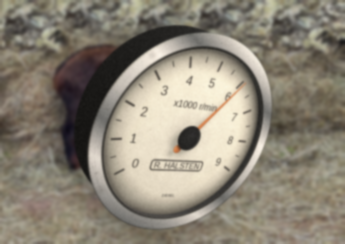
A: 6000 rpm
